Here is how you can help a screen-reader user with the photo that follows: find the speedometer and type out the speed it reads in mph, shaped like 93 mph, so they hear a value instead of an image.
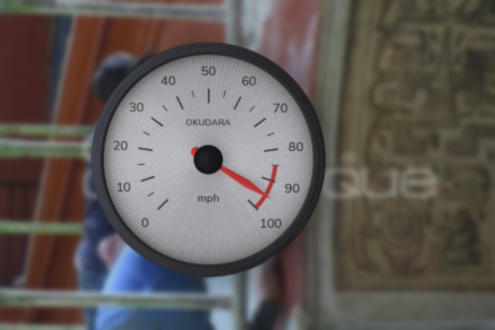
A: 95 mph
